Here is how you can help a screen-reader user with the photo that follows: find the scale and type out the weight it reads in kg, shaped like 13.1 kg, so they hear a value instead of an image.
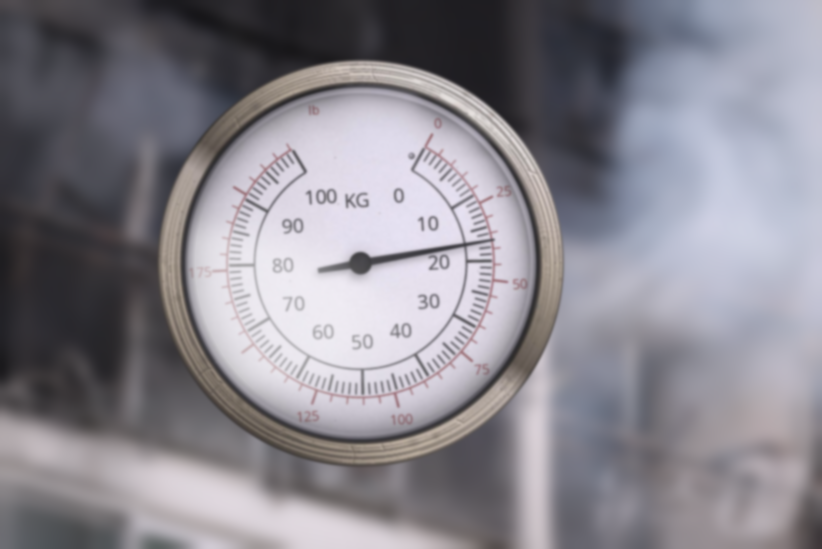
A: 17 kg
